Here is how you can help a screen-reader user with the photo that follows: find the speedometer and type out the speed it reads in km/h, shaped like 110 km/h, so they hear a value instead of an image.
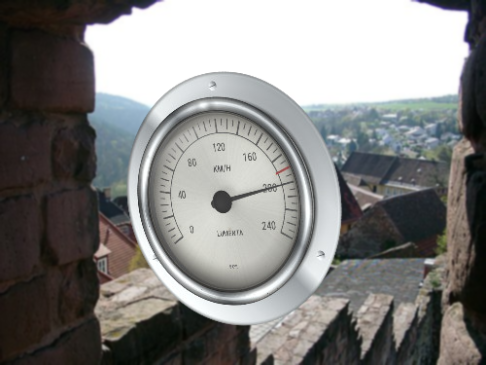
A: 200 km/h
